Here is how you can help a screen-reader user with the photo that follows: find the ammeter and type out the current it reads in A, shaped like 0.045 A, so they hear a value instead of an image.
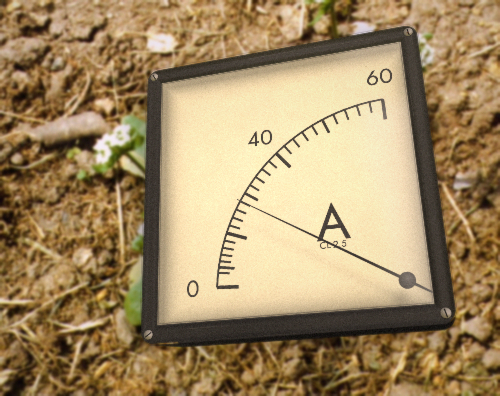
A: 28 A
